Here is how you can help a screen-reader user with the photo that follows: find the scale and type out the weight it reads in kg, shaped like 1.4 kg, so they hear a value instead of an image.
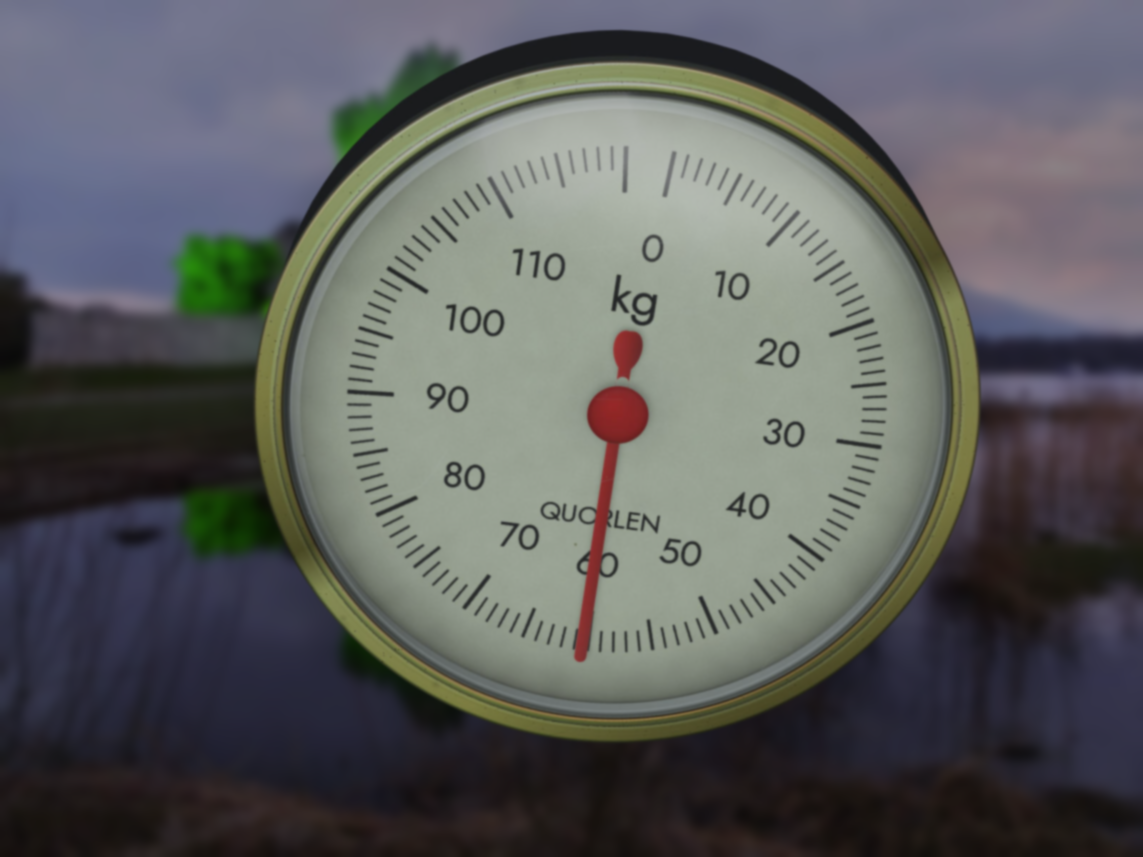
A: 60.5 kg
